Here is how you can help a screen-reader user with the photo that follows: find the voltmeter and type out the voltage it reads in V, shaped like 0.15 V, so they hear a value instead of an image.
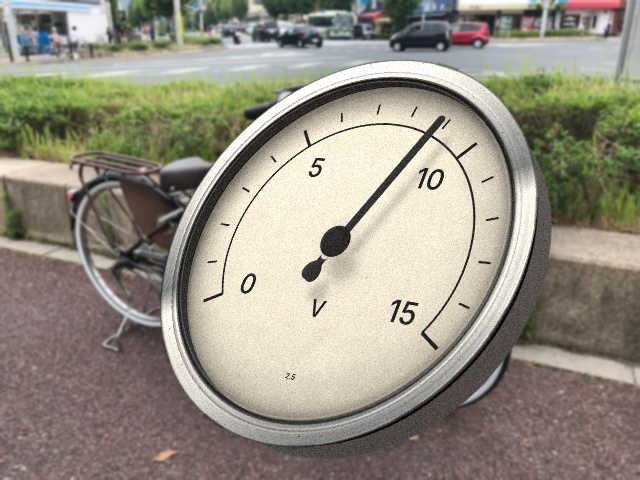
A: 9 V
